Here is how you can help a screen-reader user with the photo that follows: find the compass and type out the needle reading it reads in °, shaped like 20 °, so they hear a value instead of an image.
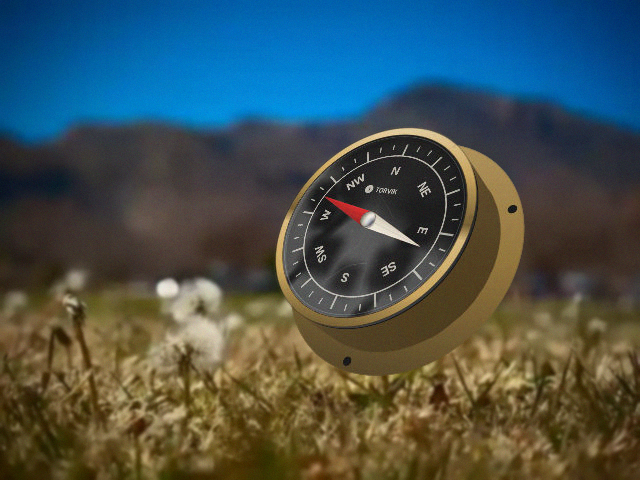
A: 285 °
